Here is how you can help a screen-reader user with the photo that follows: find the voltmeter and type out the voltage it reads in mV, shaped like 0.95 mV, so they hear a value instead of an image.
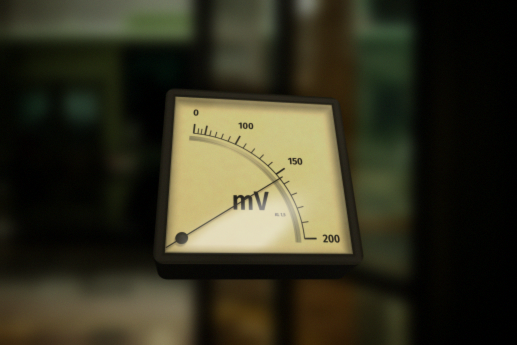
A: 155 mV
